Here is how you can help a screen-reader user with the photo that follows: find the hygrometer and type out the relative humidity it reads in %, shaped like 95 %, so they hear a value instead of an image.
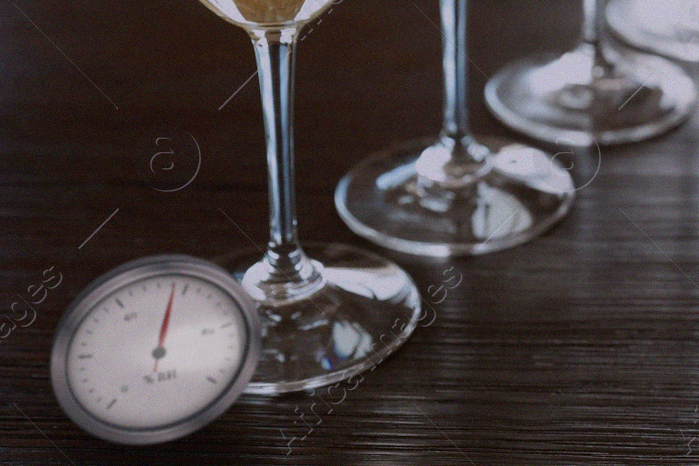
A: 56 %
